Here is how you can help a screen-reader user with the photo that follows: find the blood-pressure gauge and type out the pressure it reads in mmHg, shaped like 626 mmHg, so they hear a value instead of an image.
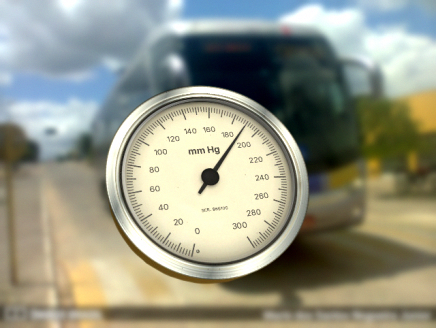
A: 190 mmHg
